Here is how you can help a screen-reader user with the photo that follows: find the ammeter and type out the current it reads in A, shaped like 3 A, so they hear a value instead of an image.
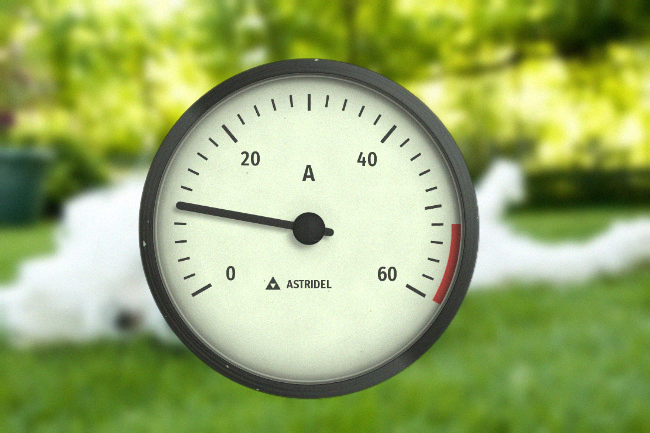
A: 10 A
